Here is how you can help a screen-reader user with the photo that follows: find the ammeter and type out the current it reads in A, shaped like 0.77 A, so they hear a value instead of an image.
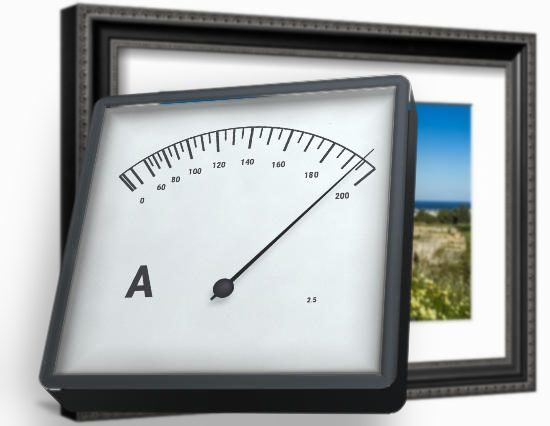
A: 195 A
